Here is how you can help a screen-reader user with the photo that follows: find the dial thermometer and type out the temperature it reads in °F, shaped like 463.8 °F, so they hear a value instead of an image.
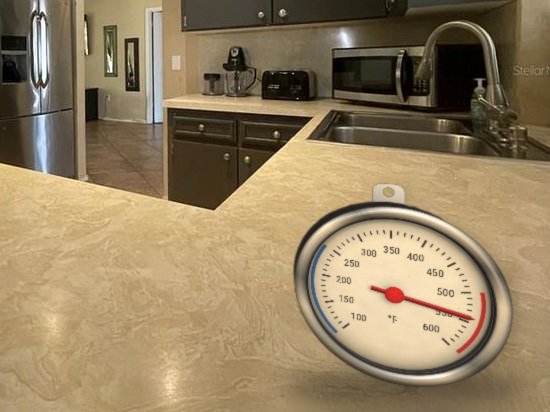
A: 540 °F
